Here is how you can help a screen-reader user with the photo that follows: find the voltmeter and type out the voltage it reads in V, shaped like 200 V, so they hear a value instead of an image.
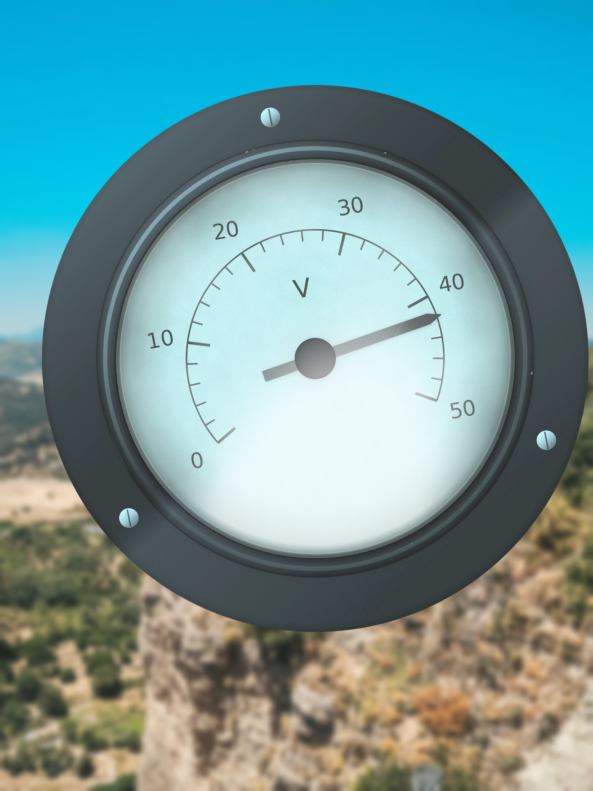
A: 42 V
